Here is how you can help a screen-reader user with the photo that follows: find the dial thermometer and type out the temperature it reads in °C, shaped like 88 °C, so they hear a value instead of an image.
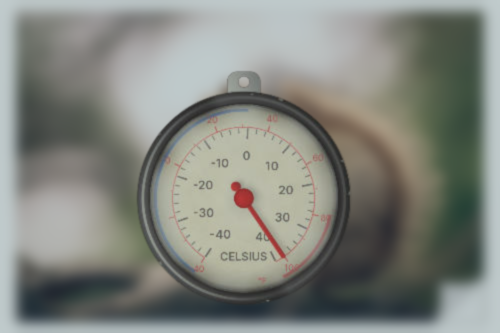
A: 38 °C
